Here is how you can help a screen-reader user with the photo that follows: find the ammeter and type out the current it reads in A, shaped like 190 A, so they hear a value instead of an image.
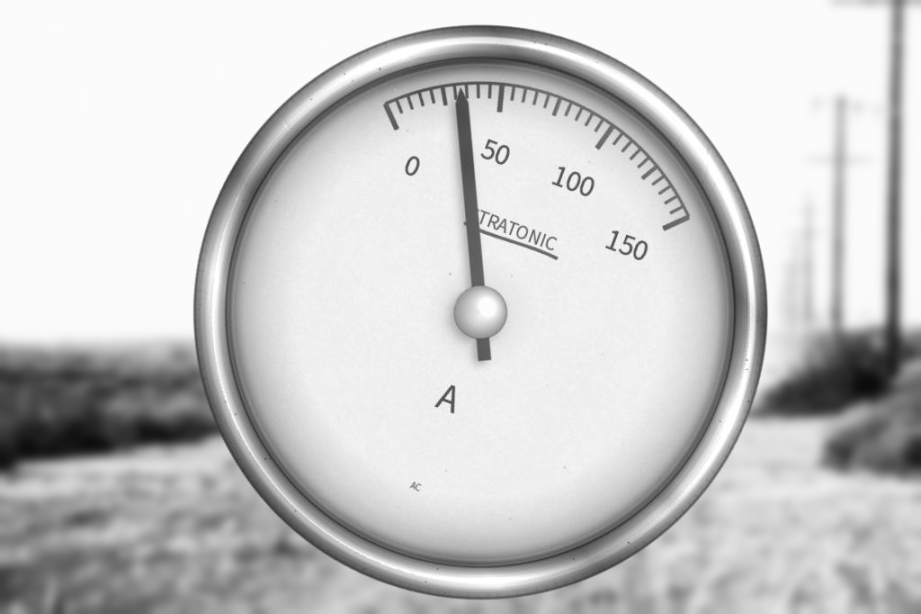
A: 32.5 A
